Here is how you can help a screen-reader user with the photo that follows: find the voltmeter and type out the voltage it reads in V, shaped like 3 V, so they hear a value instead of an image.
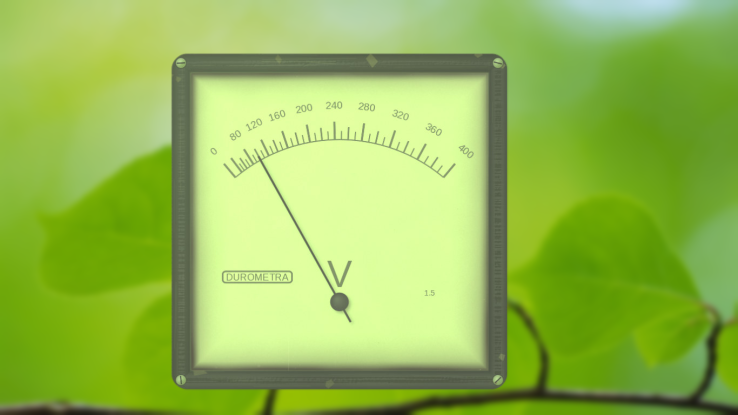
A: 100 V
